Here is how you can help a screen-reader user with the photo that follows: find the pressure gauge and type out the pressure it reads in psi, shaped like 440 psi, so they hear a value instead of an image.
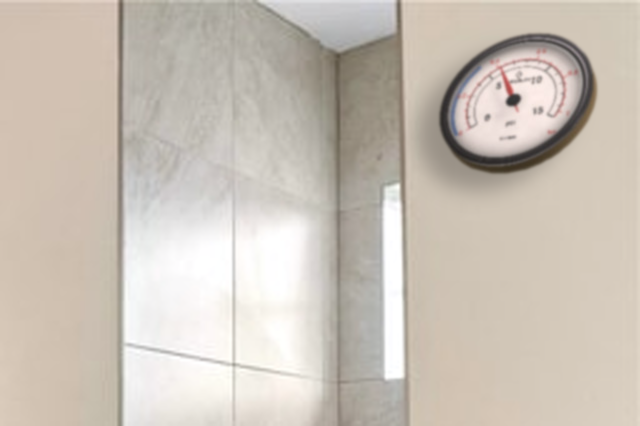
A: 6 psi
